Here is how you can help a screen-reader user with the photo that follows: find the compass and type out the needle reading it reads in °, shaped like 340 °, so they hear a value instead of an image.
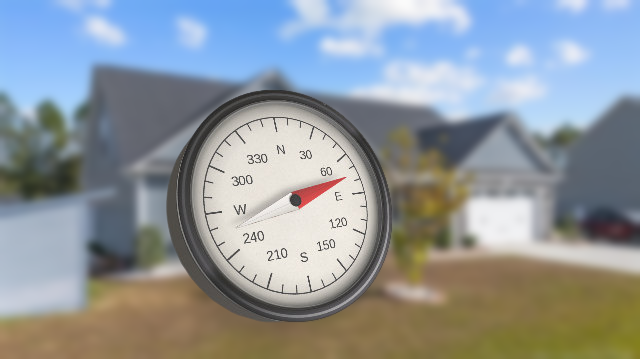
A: 75 °
